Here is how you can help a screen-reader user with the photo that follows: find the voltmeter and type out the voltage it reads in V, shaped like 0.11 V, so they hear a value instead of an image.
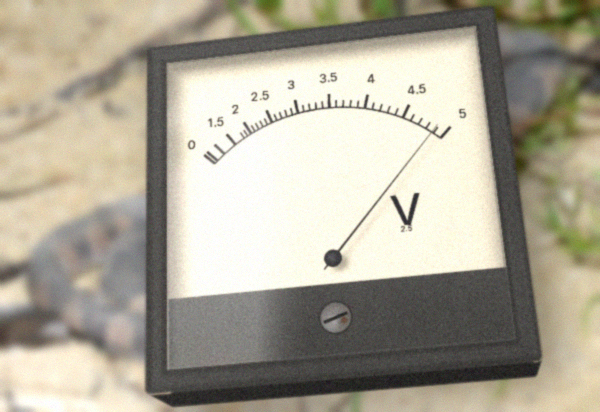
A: 4.9 V
